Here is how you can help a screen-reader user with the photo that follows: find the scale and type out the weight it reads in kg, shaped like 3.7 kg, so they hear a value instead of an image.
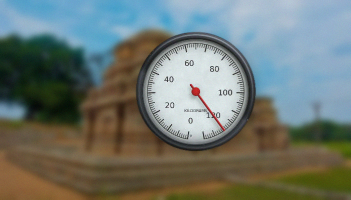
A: 120 kg
